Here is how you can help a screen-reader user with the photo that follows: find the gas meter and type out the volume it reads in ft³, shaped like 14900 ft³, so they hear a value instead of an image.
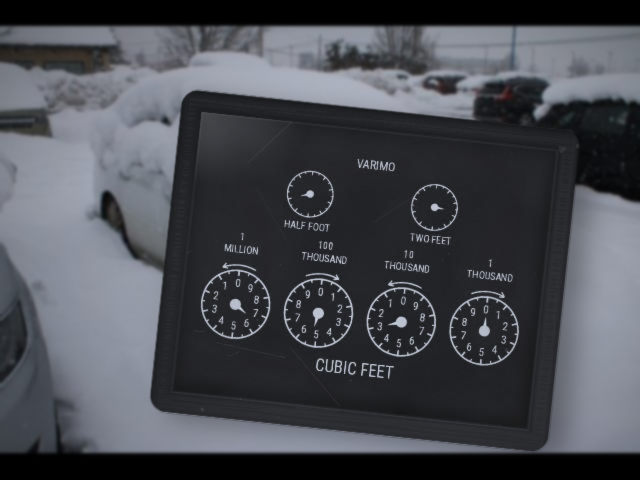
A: 653000 ft³
